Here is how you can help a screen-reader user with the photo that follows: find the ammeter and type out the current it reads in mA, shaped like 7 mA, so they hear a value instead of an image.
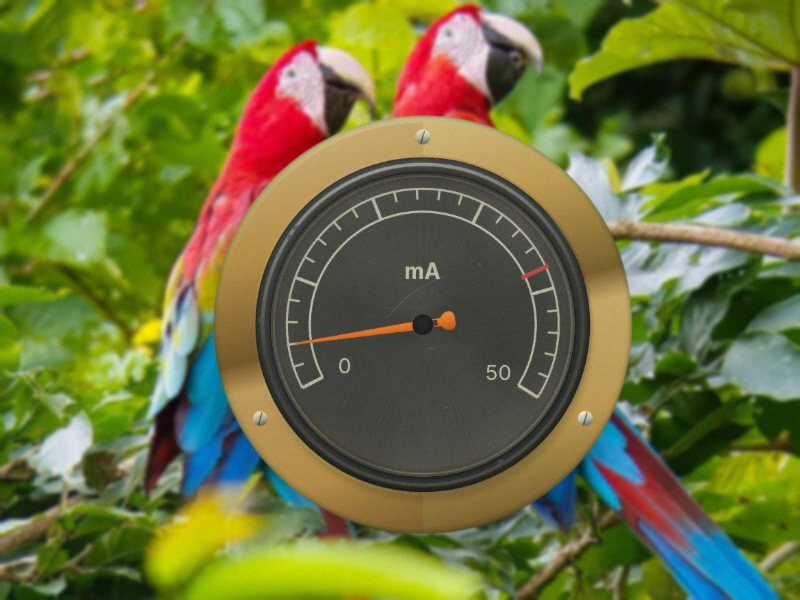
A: 4 mA
